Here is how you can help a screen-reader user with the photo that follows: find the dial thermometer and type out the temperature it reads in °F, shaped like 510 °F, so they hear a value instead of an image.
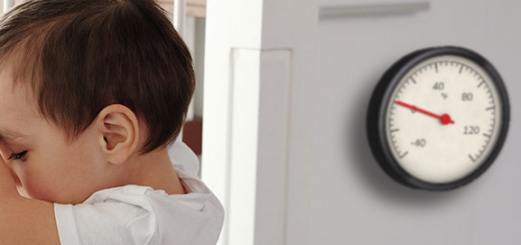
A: 0 °F
